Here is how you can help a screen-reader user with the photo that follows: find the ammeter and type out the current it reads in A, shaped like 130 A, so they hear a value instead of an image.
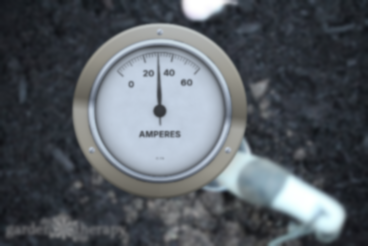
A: 30 A
